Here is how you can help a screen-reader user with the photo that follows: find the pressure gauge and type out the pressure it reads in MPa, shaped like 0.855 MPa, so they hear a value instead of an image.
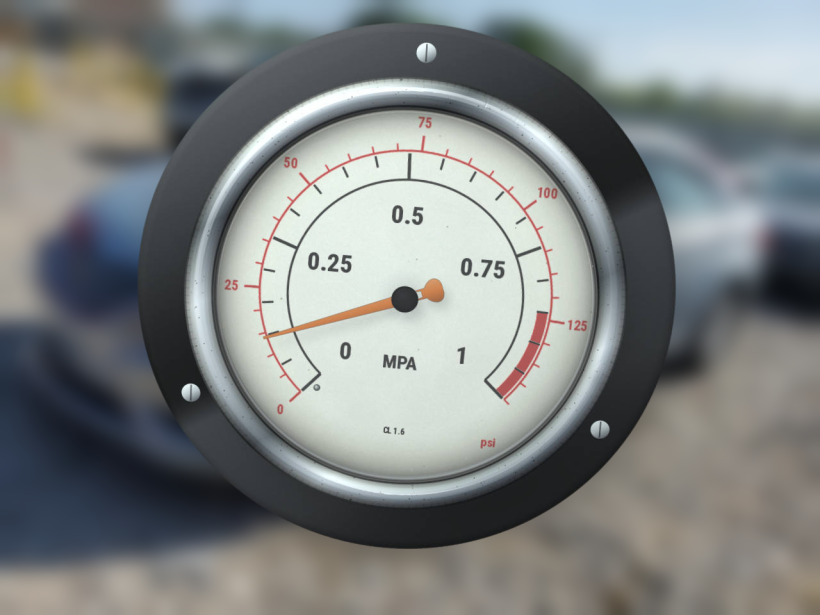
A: 0.1 MPa
